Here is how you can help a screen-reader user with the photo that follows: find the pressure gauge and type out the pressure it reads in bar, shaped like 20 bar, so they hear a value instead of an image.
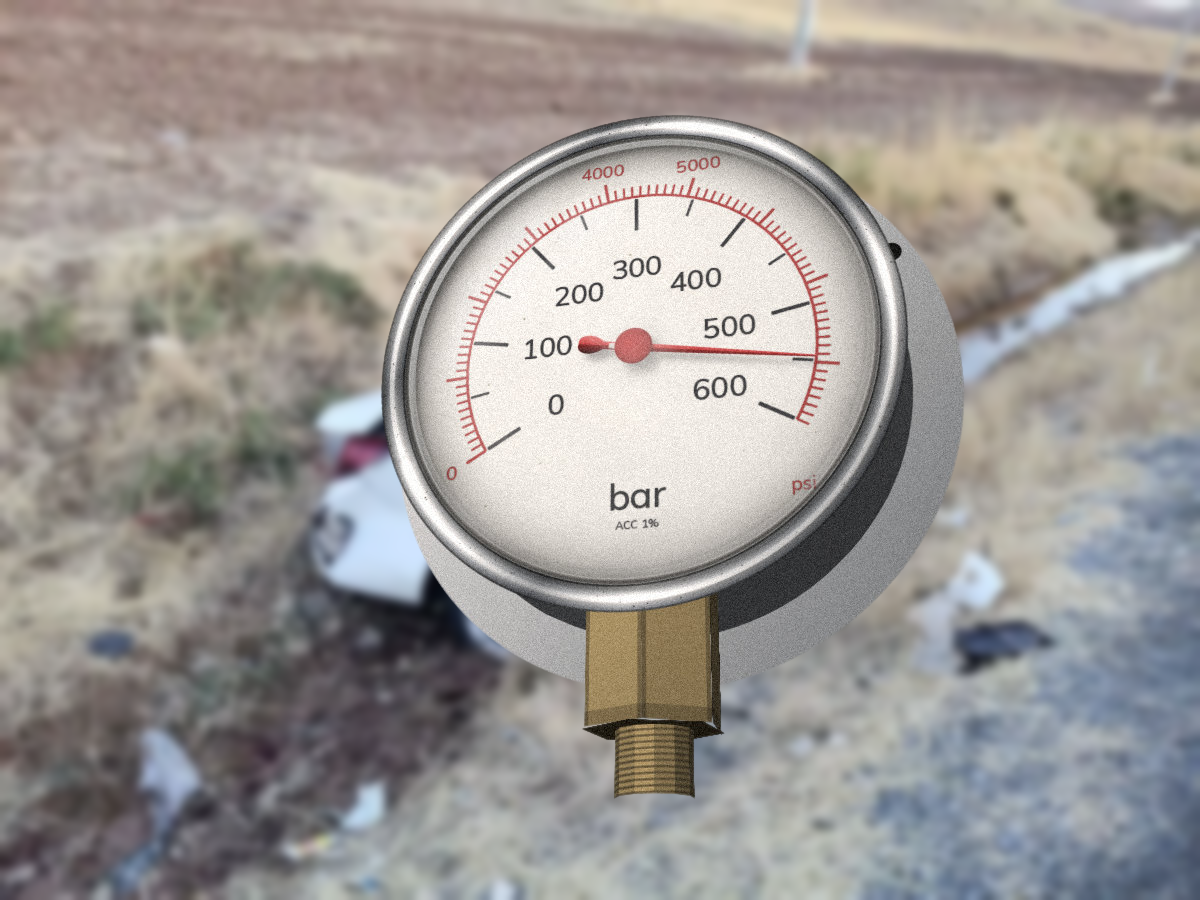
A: 550 bar
